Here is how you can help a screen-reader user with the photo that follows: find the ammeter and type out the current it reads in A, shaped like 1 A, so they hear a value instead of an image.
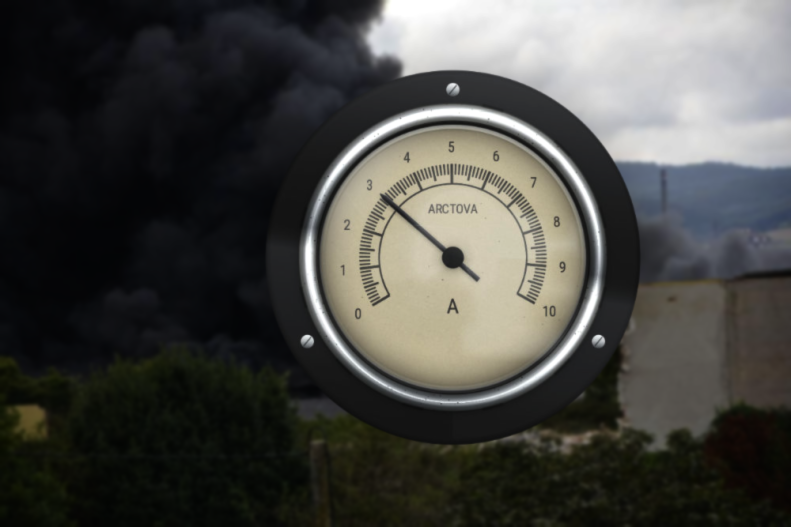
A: 3 A
